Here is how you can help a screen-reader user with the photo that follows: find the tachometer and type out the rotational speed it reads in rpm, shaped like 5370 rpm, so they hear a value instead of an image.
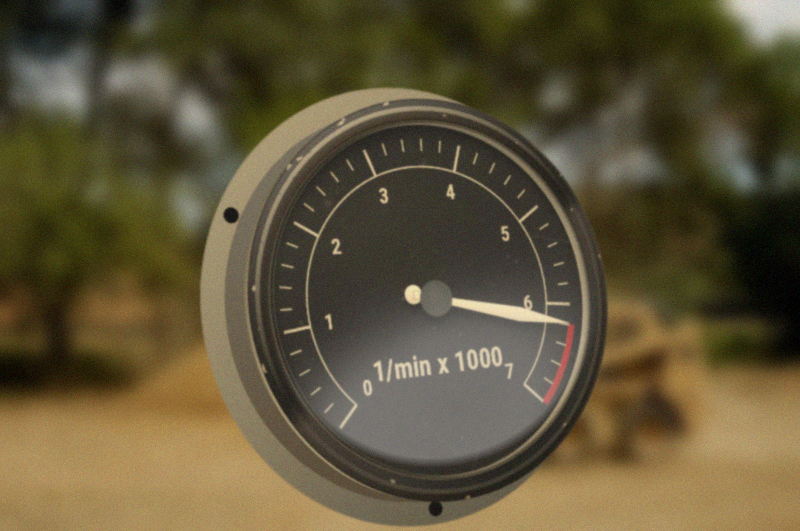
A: 6200 rpm
